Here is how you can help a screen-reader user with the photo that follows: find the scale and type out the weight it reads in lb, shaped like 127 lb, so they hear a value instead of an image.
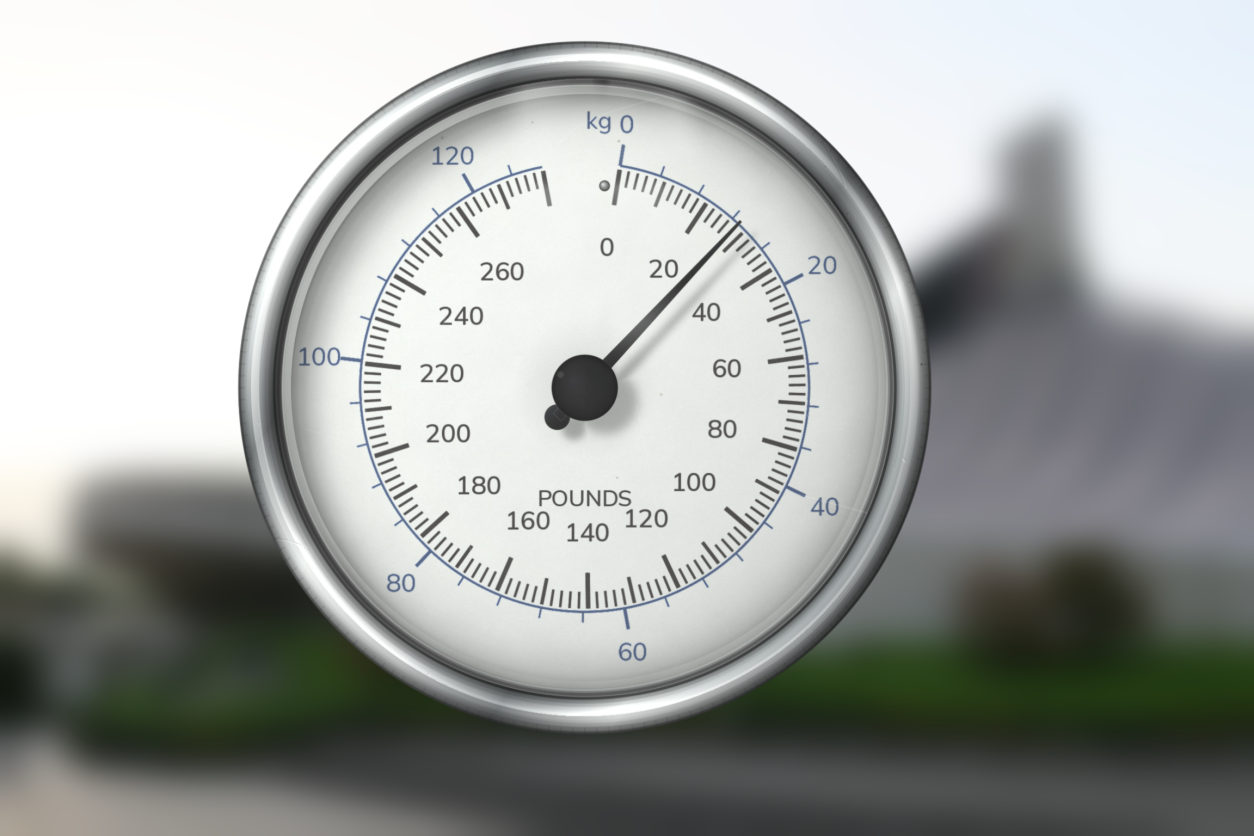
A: 28 lb
